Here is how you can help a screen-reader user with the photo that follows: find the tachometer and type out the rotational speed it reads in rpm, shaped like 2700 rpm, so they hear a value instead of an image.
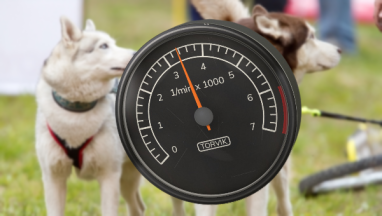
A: 3400 rpm
